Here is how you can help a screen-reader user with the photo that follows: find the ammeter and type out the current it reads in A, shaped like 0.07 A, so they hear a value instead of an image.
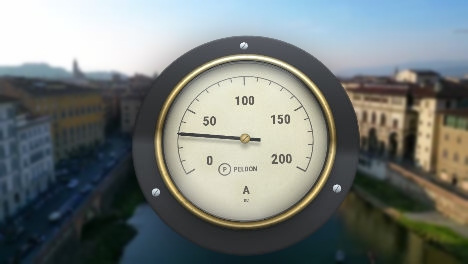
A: 30 A
